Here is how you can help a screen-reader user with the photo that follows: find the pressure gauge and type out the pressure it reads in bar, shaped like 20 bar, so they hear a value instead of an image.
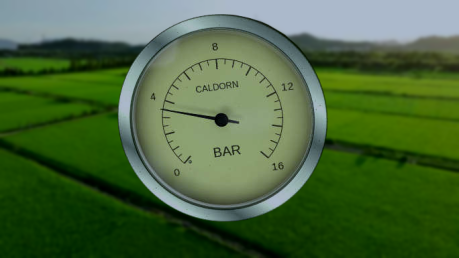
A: 3.5 bar
